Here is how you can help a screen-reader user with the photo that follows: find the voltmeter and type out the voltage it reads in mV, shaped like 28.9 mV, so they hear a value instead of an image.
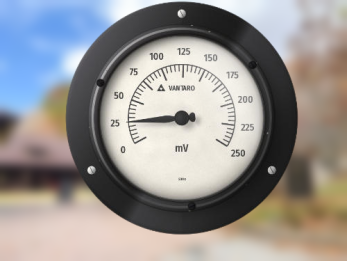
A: 25 mV
